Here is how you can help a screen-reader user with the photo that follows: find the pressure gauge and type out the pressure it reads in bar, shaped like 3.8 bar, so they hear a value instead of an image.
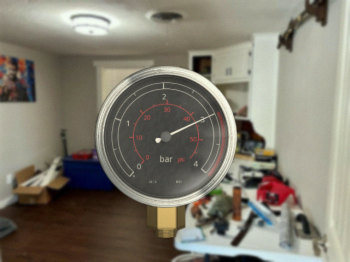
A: 3 bar
